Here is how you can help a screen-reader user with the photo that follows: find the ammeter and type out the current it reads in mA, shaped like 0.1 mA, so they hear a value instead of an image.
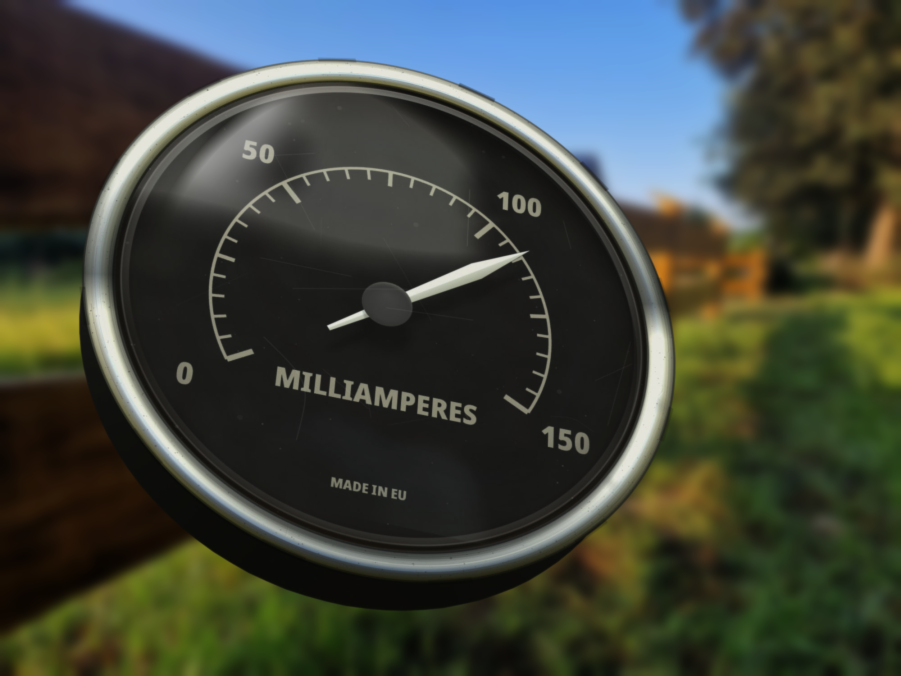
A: 110 mA
